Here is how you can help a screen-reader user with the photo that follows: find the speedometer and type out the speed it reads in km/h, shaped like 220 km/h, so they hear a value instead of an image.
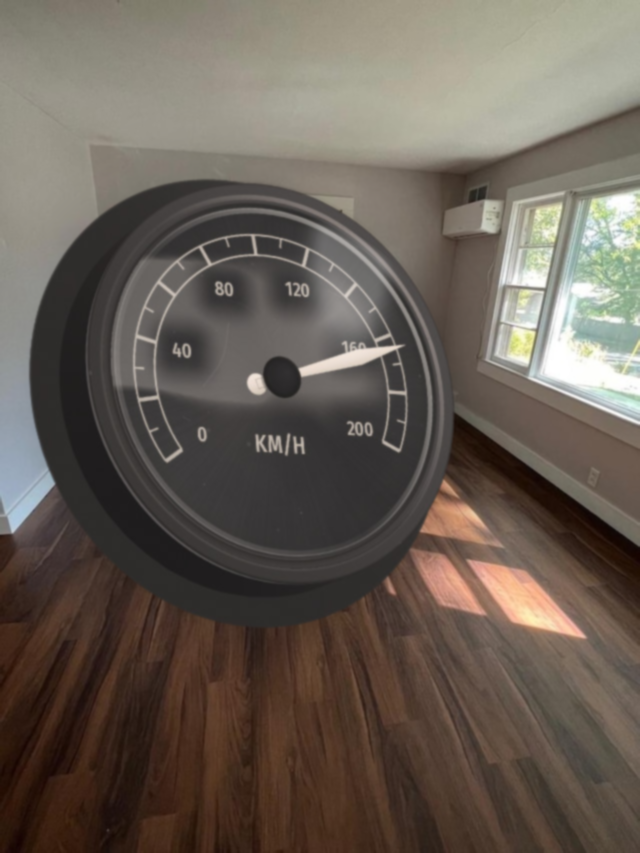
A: 165 km/h
